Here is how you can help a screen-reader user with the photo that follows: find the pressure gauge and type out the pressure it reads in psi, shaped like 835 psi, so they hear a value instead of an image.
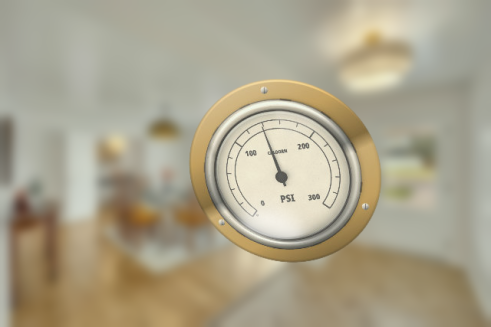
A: 140 psi
